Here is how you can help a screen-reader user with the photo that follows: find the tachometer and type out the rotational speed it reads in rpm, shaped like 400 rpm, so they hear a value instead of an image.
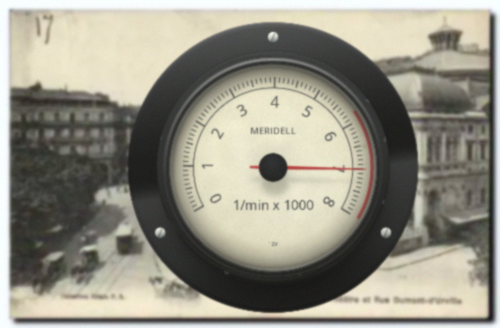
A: 7000 rpm
